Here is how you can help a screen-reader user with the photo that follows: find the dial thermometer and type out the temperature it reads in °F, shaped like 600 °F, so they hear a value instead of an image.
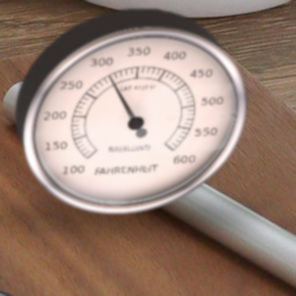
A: 300 °F
